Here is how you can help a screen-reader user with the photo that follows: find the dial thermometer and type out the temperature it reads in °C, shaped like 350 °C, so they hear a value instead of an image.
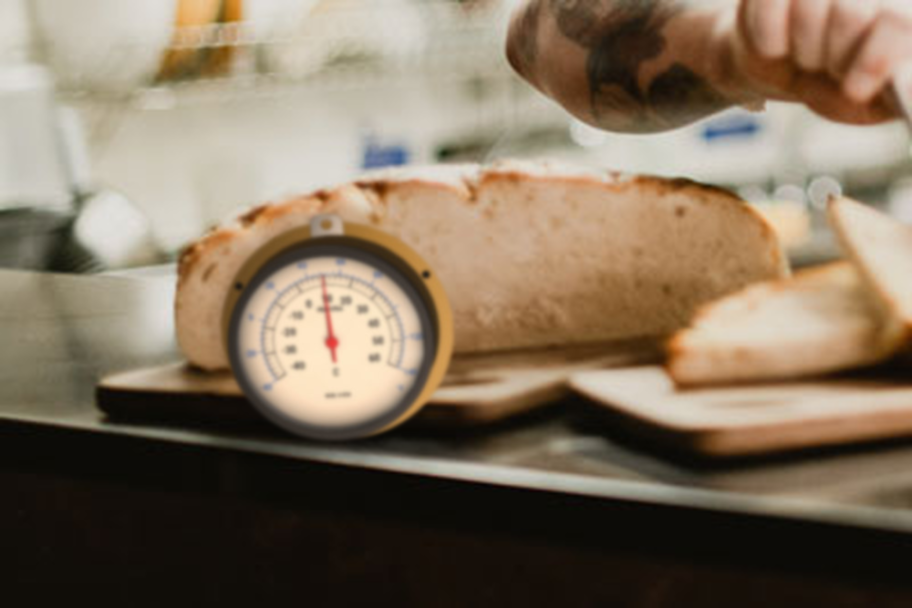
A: 10 °C
